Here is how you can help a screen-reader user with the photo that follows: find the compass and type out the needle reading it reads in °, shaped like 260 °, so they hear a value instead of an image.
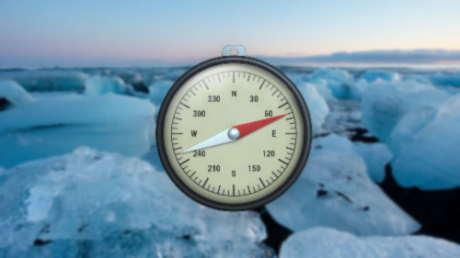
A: 70 °
